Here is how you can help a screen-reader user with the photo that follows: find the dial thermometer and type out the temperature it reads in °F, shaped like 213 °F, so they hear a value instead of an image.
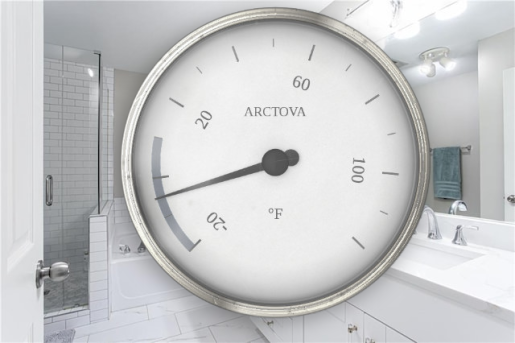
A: -5 °F
